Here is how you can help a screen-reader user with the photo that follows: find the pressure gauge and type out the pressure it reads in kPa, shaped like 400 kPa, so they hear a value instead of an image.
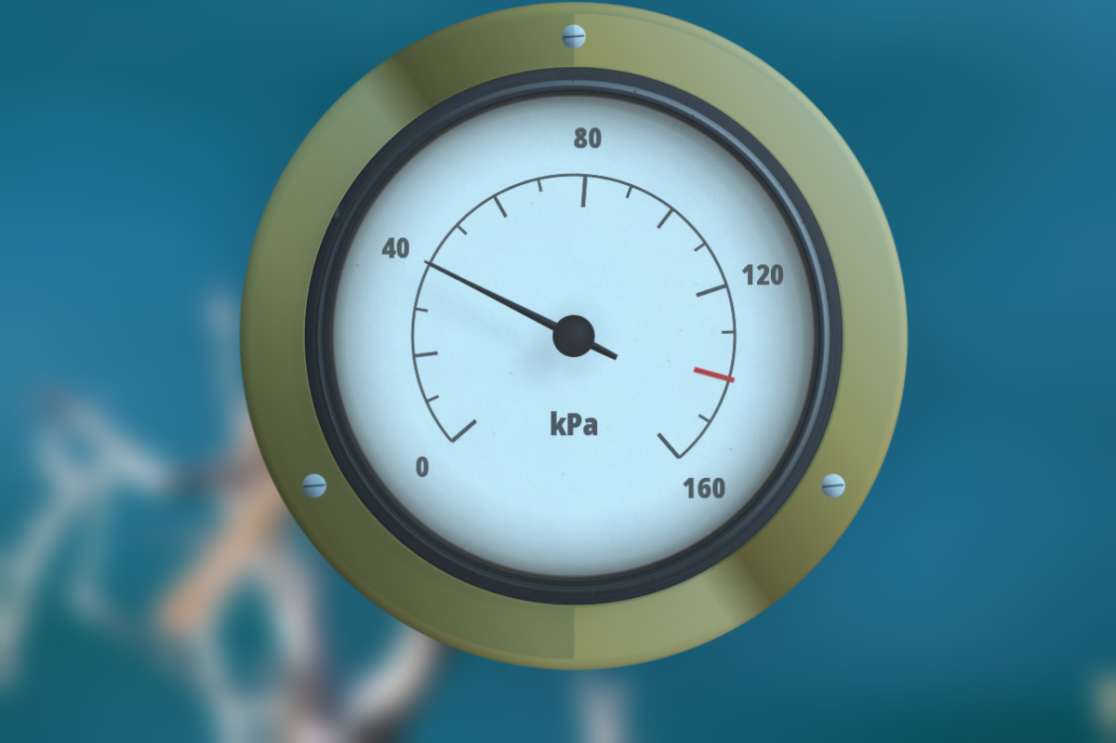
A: 40 kPa
